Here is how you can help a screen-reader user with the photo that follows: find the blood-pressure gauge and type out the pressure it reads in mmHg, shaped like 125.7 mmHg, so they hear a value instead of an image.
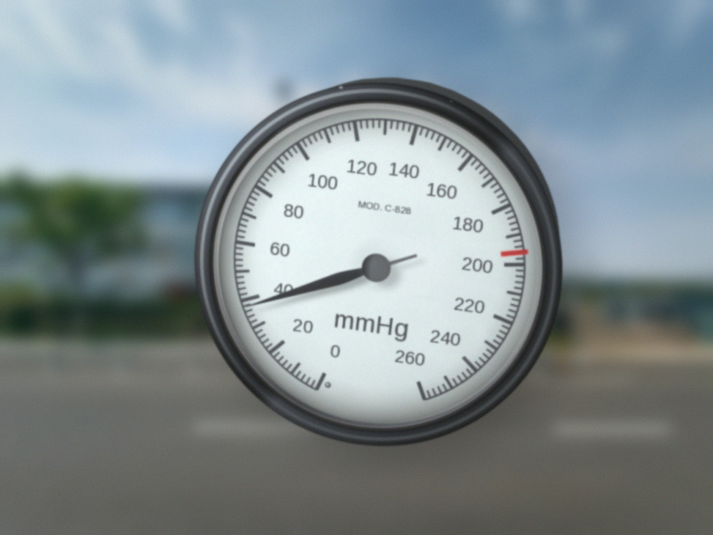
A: 38 mmHg
